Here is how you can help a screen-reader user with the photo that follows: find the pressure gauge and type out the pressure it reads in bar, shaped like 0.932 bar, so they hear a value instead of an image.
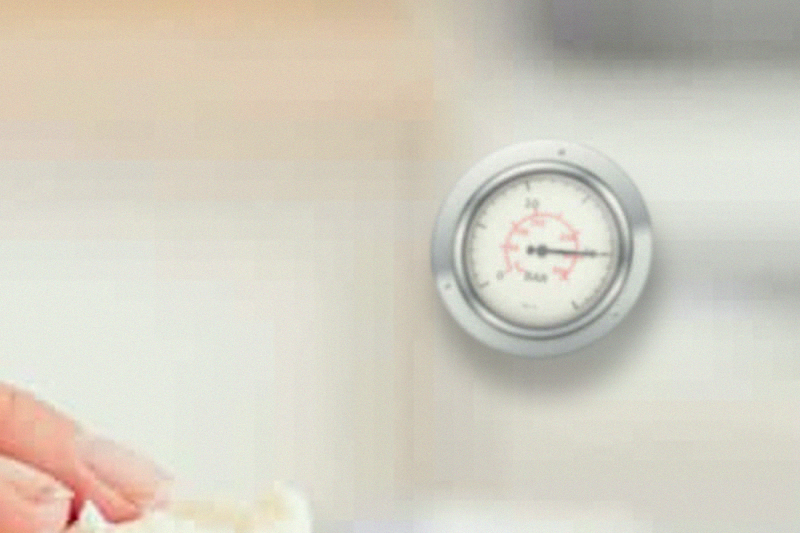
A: 20 bar
